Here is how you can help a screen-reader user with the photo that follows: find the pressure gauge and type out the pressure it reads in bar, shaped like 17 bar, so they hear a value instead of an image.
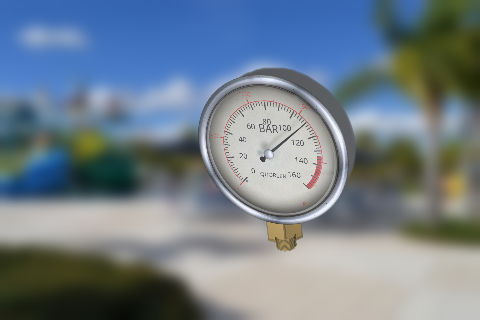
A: 110 bar
